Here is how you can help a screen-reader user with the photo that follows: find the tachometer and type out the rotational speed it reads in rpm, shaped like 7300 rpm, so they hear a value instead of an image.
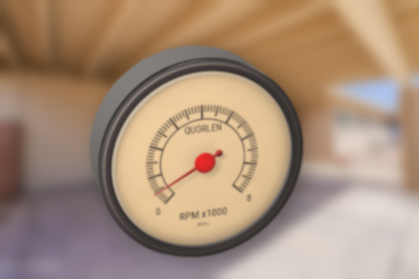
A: 500 rpm
